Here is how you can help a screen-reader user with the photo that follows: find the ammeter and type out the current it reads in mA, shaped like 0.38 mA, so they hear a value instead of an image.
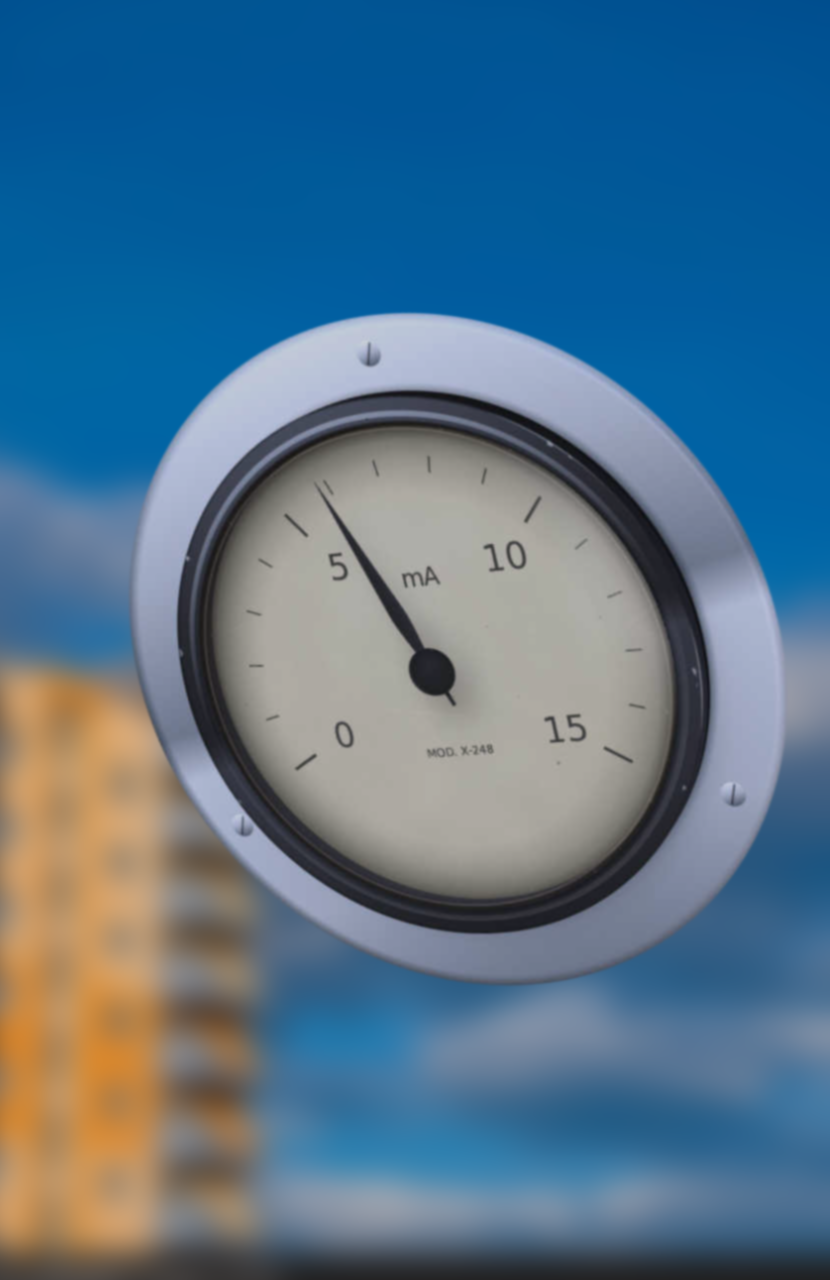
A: 6 mA
